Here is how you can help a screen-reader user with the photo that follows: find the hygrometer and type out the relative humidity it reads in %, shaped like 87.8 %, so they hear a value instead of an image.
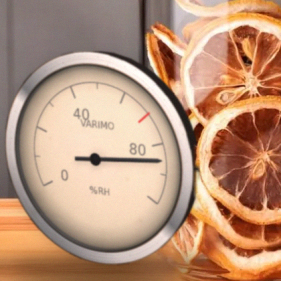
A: 85 %
